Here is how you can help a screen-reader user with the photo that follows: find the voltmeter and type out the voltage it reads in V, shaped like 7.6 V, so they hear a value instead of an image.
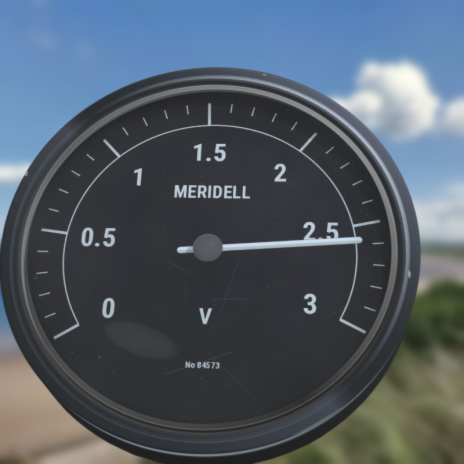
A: 2.6 V
